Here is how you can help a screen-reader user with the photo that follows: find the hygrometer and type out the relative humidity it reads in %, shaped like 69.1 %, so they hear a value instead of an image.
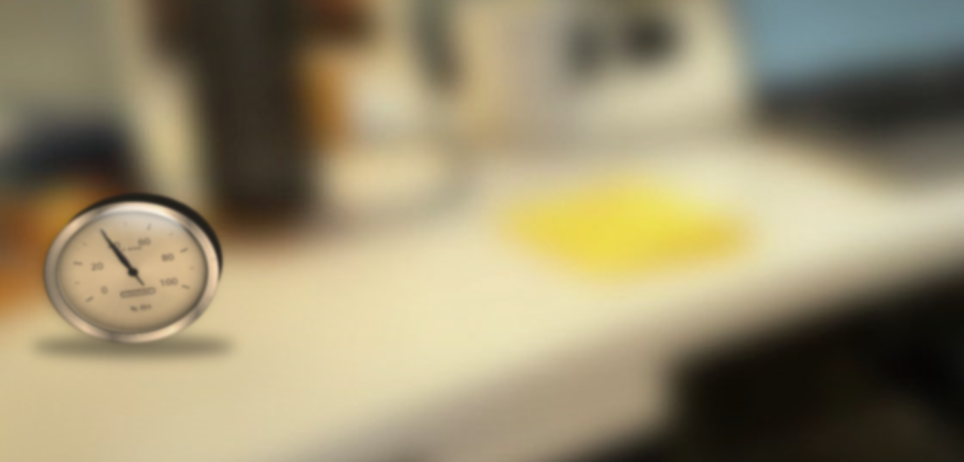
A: 40 %
